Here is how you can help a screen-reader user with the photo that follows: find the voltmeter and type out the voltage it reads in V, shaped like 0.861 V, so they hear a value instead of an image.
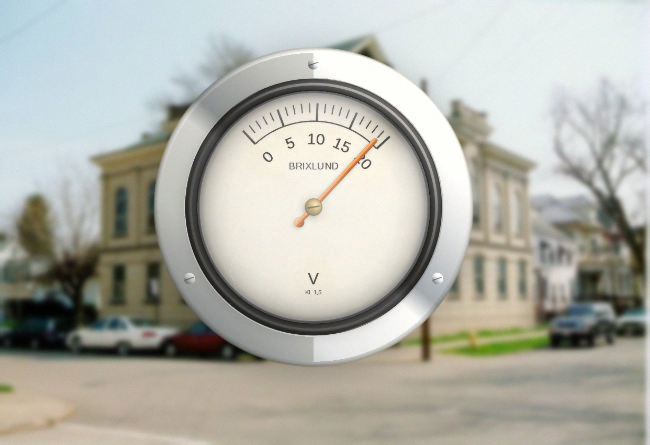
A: 19 V
